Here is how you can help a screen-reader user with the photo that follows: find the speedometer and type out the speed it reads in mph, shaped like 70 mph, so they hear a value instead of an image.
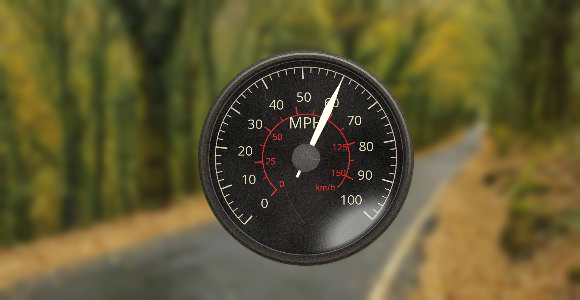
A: 60 mph
